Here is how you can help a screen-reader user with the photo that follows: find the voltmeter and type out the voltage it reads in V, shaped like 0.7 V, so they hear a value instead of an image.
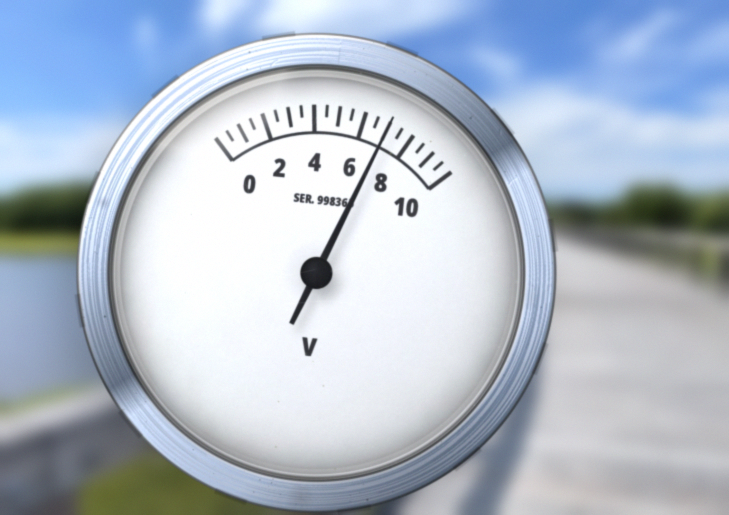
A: 7 V
